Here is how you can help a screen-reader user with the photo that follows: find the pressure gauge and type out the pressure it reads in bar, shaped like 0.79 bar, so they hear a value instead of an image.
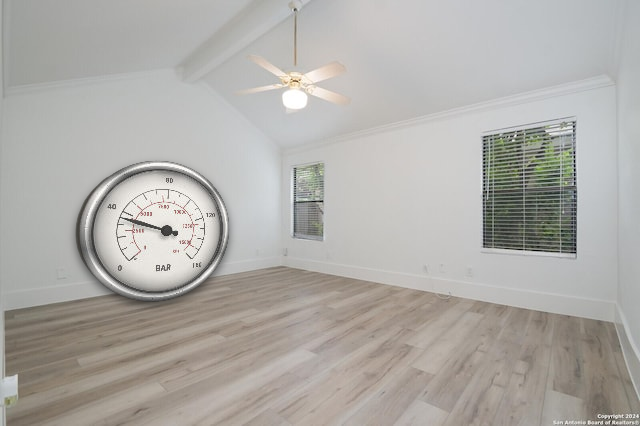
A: 35 bar
